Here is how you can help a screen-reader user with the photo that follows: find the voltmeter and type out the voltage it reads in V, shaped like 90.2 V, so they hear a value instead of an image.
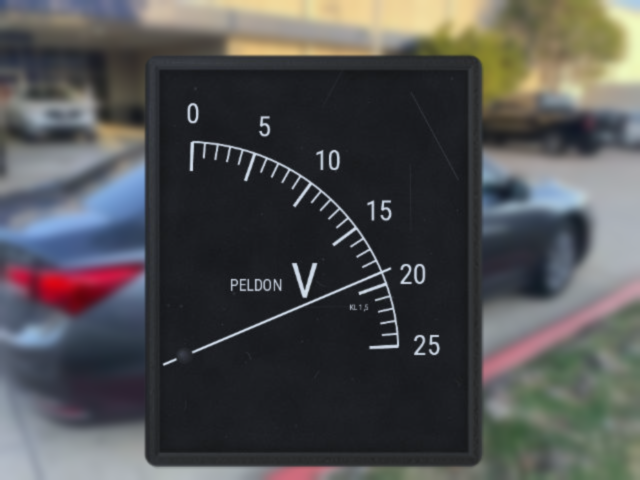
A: 19 V
